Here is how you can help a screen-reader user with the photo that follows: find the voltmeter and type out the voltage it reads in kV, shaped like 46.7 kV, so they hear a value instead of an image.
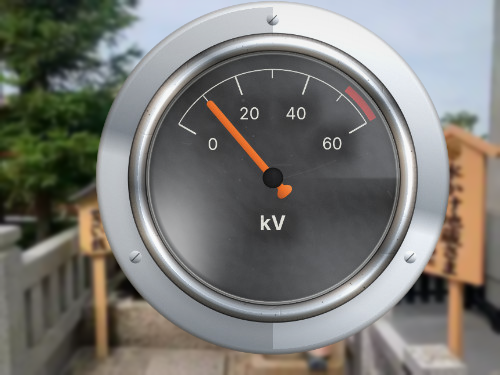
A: 10 kV
